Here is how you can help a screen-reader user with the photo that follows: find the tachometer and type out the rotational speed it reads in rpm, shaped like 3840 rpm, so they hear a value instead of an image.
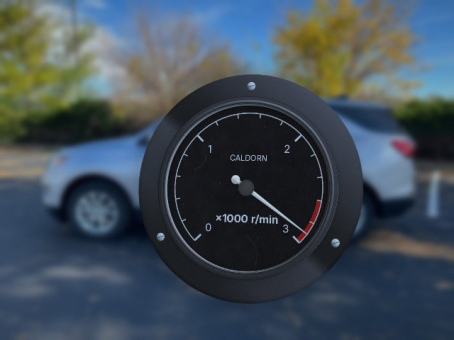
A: 2900 rpm
